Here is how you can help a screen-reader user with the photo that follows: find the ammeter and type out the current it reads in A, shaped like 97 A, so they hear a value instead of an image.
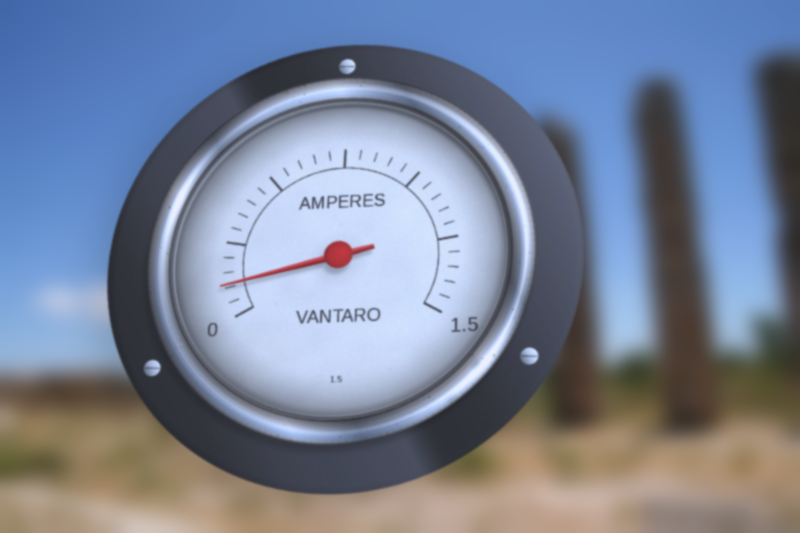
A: 0.1 A
